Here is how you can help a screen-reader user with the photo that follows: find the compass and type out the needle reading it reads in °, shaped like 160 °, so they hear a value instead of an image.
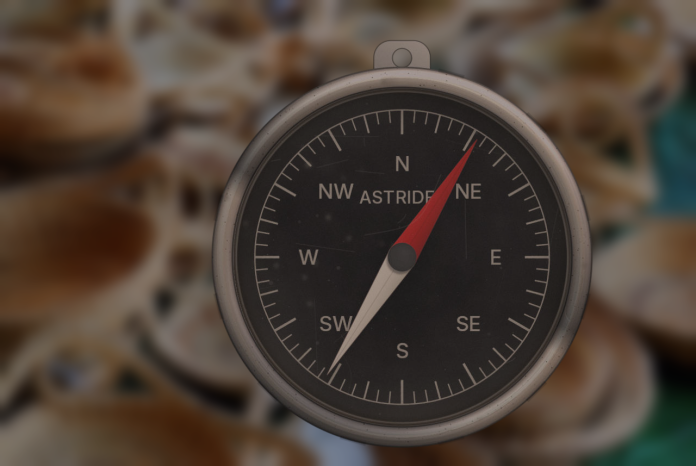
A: 32.5 °
